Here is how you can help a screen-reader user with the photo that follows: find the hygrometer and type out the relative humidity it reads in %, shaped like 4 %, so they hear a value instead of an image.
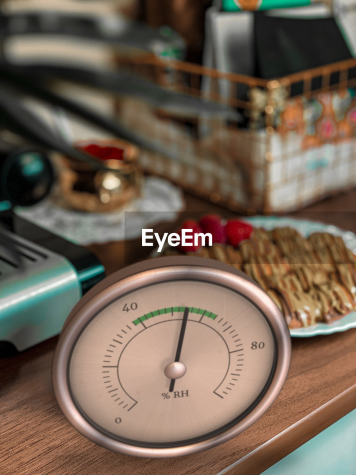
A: 54 %
